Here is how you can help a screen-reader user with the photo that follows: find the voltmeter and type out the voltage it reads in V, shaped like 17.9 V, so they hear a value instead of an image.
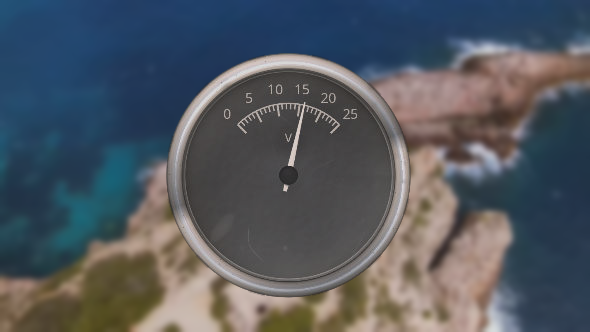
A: 16 V
